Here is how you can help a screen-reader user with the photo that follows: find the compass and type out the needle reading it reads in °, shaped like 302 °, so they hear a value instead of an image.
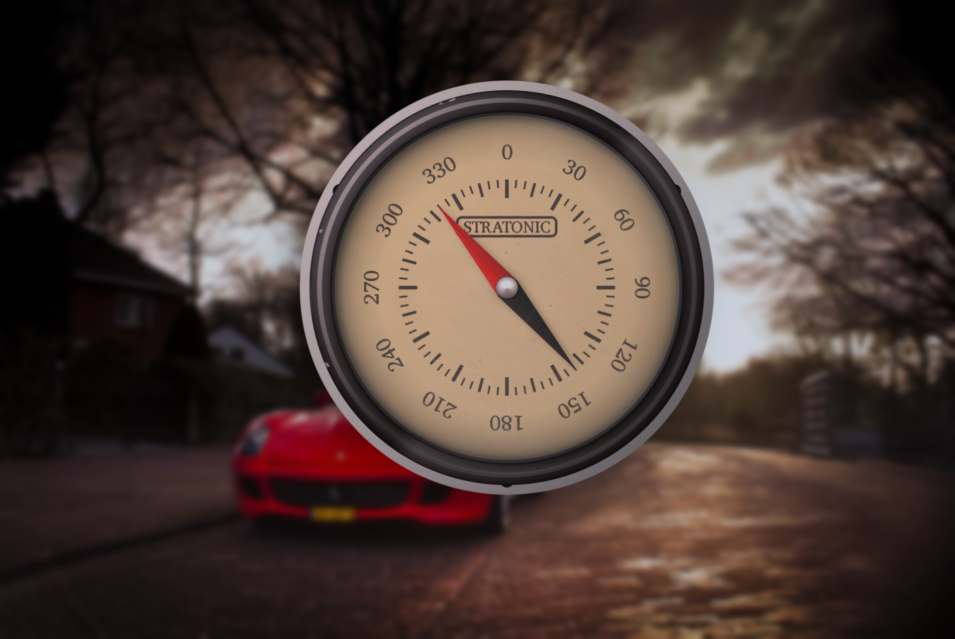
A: 320 °
